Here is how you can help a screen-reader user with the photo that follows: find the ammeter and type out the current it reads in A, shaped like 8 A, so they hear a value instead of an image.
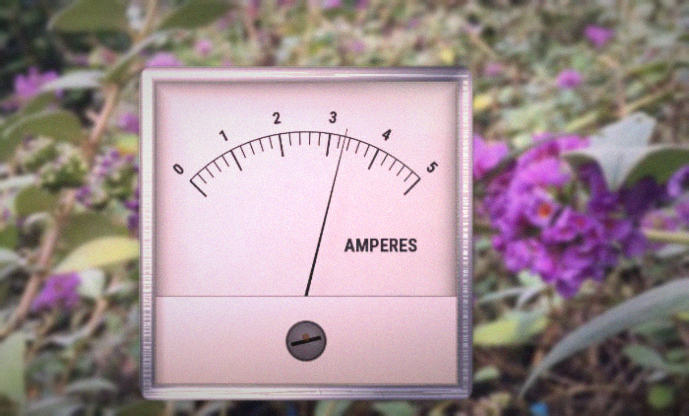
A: 3.3 A
